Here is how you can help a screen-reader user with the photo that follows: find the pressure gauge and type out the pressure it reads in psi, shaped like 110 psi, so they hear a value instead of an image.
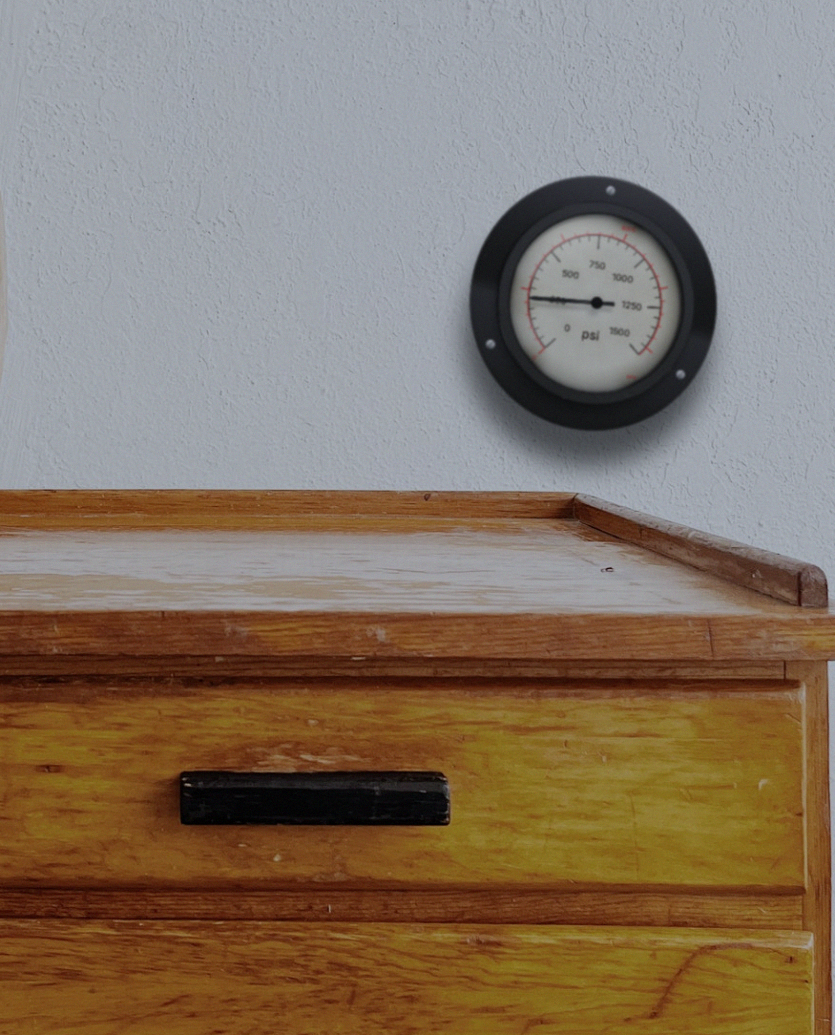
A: 250 psi
